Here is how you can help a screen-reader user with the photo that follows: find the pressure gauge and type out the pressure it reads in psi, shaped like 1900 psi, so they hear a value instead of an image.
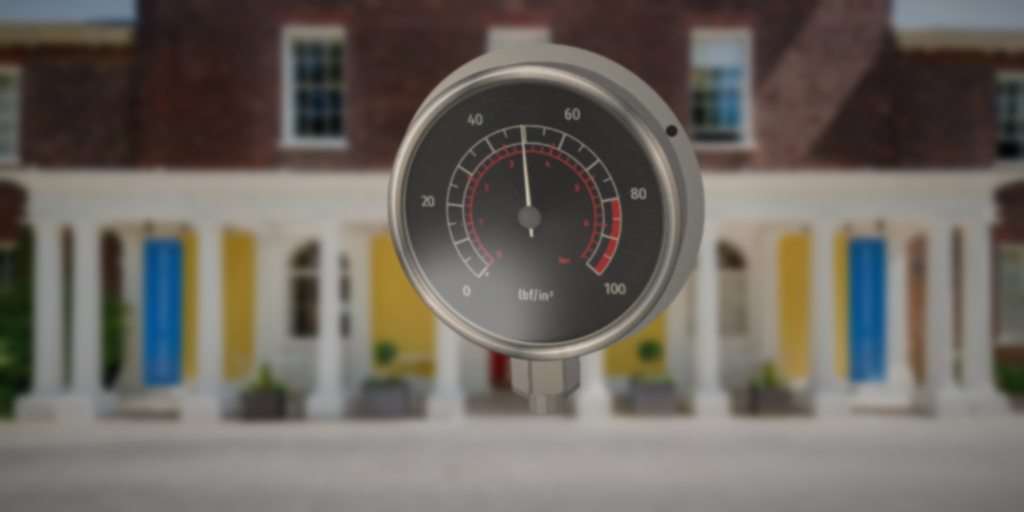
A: 50 psi
